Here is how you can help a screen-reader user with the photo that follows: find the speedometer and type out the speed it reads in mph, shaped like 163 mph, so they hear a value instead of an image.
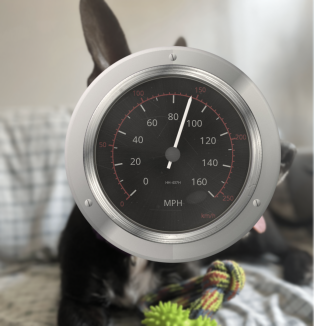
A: 90 mph
